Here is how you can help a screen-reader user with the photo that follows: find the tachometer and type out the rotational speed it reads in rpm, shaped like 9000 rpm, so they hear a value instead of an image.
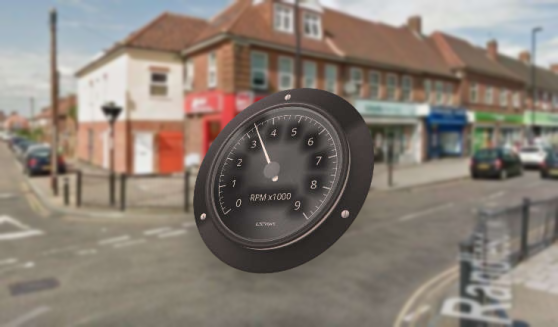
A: 3400 rpm
